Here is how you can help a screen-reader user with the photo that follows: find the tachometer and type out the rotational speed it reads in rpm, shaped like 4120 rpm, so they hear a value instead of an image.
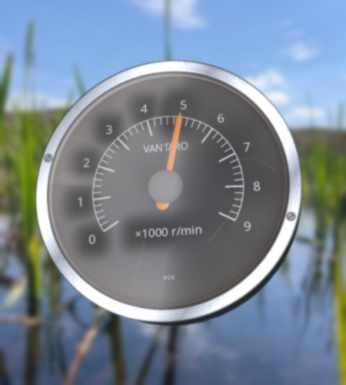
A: 5000 rpm
